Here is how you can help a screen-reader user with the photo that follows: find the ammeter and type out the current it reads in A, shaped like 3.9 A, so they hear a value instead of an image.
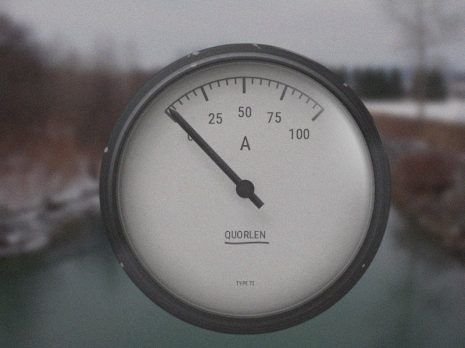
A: 2.5 A
